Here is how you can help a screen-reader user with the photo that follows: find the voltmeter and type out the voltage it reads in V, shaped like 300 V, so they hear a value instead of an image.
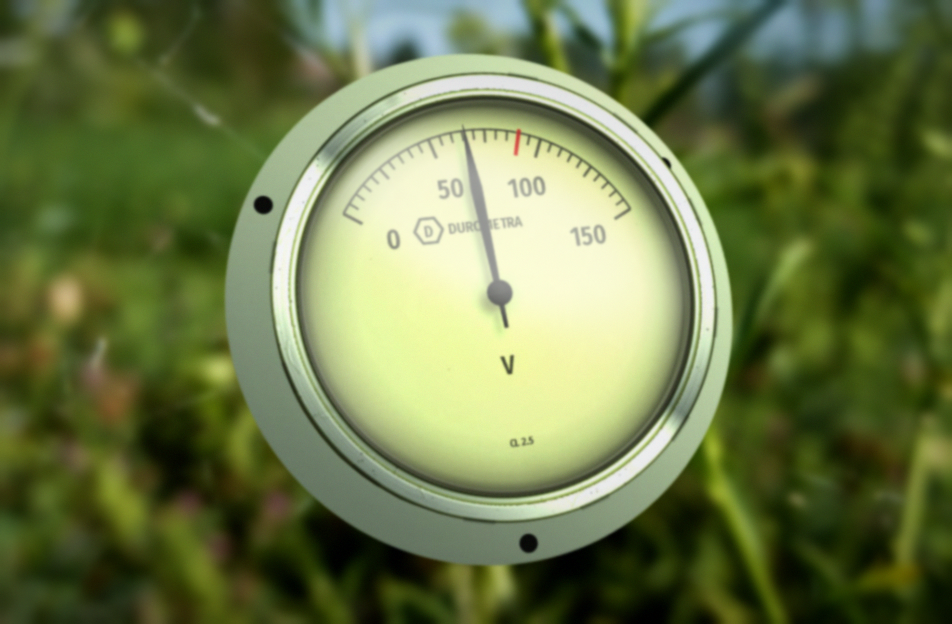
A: 65 V
